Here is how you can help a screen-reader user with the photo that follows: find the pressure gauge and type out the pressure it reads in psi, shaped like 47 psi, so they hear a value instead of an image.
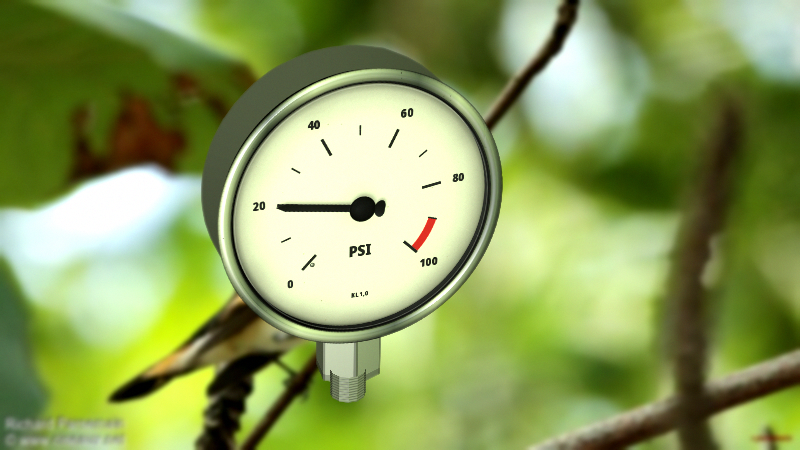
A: 20 psi
